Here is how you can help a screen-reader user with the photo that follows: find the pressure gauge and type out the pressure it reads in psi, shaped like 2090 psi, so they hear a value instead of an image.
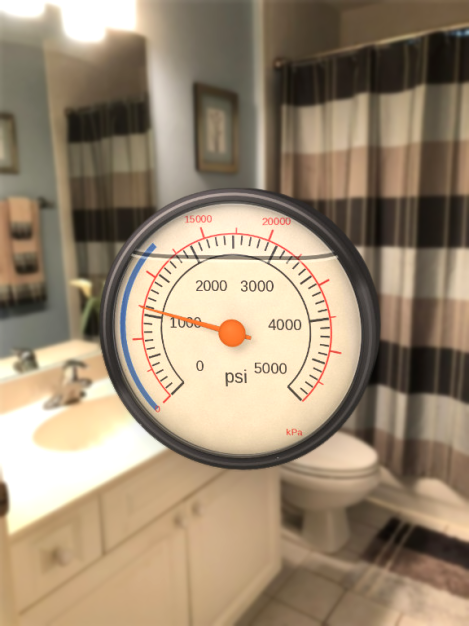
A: 1100 psi
